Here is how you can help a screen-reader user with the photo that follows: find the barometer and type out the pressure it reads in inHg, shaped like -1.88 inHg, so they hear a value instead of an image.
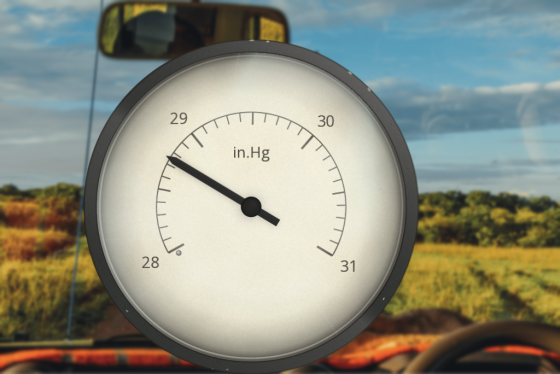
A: 28.75 inHg
